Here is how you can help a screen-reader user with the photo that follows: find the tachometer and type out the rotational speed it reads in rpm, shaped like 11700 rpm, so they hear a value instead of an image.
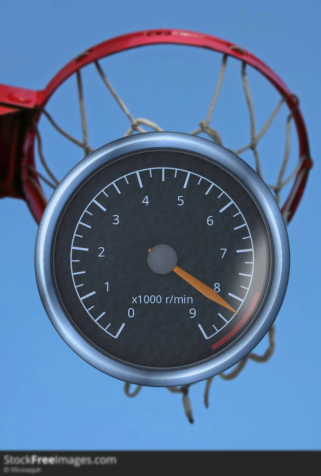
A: 8250 rpm
